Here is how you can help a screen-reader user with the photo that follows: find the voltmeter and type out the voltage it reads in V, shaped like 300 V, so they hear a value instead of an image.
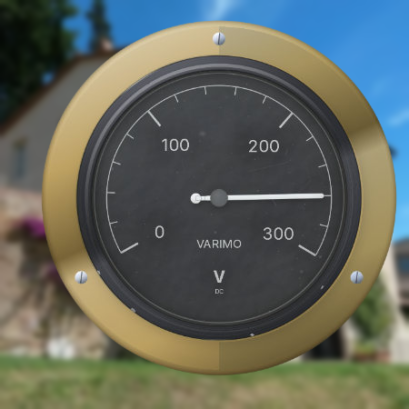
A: 260 V
